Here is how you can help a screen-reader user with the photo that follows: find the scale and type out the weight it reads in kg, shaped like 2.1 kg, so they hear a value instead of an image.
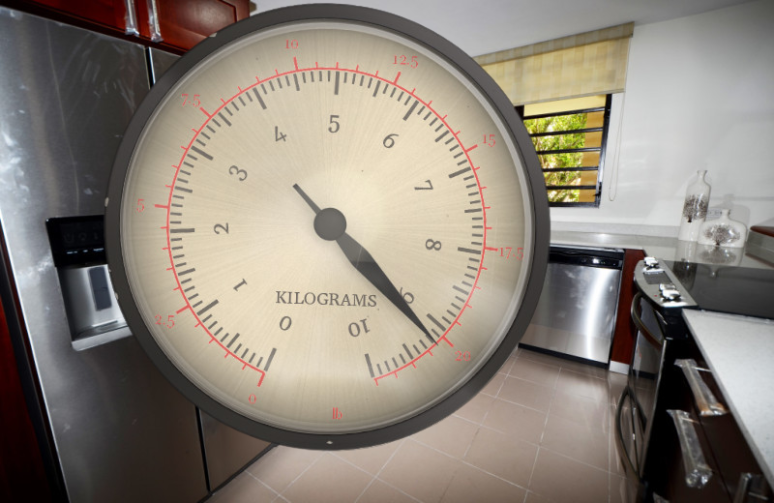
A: 9.2 kg
